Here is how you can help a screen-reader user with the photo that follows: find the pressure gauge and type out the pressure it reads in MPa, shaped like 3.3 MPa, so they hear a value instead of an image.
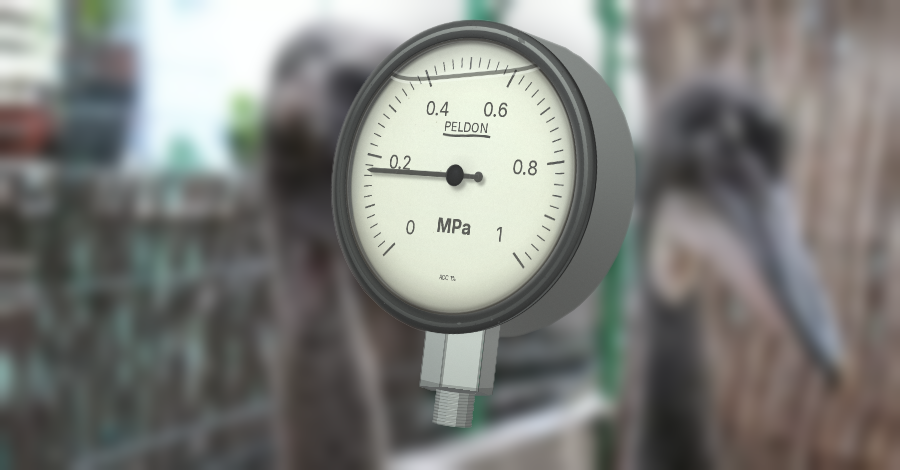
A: 0.17 MPa
